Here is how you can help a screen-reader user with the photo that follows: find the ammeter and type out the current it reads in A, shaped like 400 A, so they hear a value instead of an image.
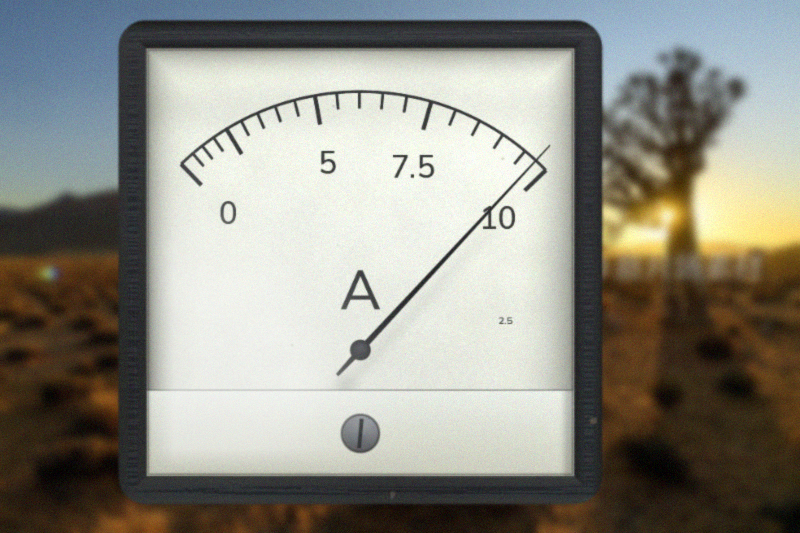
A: 9.75 A
